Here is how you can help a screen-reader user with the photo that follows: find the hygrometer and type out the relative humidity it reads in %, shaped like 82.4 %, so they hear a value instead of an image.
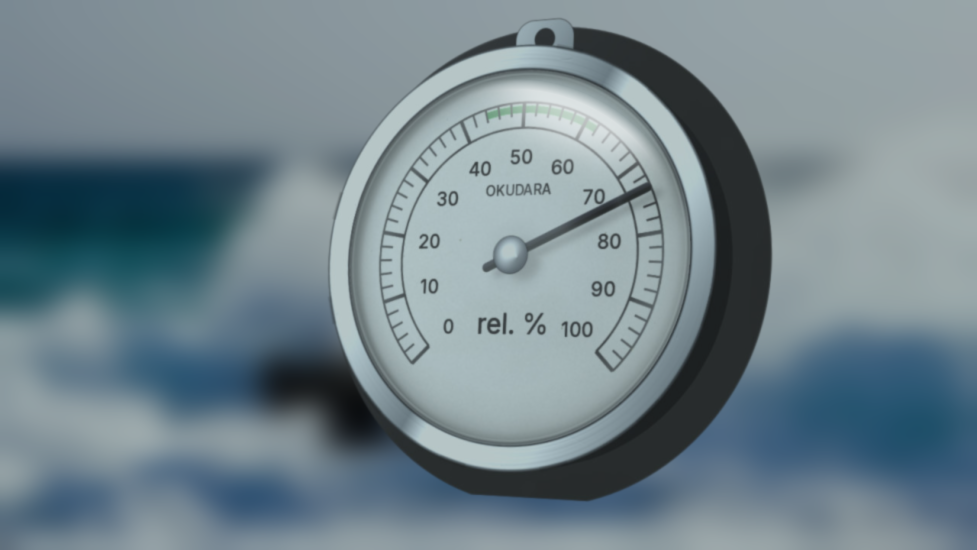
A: 74 %
